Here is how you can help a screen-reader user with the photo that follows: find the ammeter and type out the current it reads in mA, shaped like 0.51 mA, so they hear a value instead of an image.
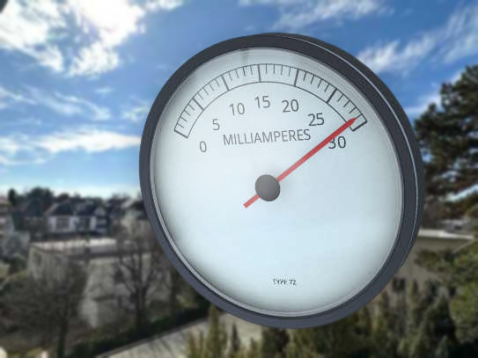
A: 29 mA
